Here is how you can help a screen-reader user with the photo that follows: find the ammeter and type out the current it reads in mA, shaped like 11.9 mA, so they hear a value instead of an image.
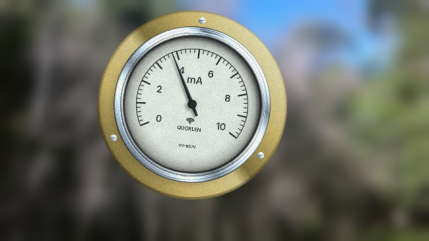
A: 3.8 mA
